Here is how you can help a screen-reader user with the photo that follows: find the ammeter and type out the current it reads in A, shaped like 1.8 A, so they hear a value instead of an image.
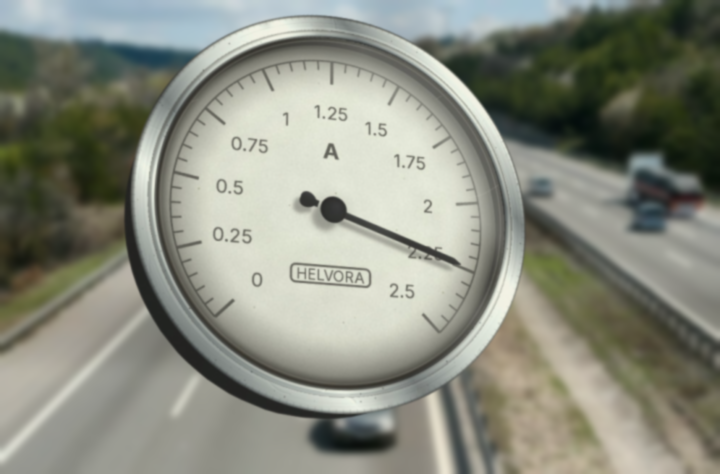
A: 2.25 A
